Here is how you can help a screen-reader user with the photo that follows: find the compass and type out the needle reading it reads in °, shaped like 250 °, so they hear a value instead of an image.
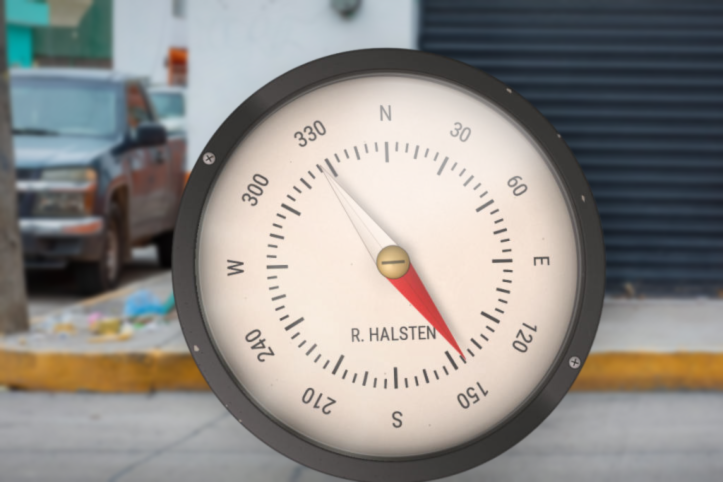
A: 145 °
